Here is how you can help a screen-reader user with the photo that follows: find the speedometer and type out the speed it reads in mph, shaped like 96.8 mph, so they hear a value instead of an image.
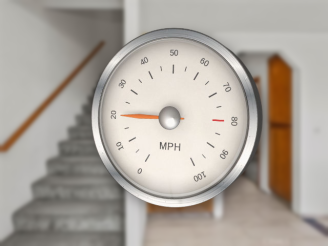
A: 20 mph
